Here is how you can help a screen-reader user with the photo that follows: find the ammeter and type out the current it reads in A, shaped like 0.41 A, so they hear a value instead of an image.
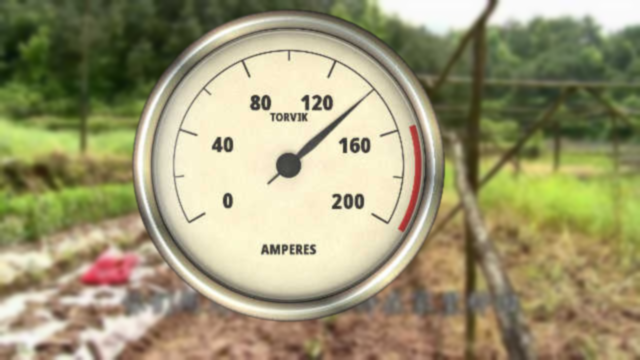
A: 140 A
